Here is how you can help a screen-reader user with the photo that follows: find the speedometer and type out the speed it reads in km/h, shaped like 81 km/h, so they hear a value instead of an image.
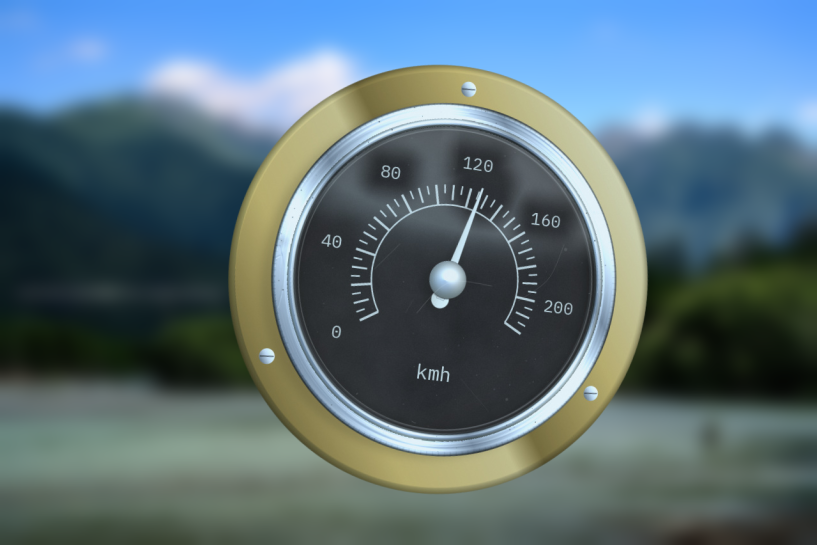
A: 125 km/h
